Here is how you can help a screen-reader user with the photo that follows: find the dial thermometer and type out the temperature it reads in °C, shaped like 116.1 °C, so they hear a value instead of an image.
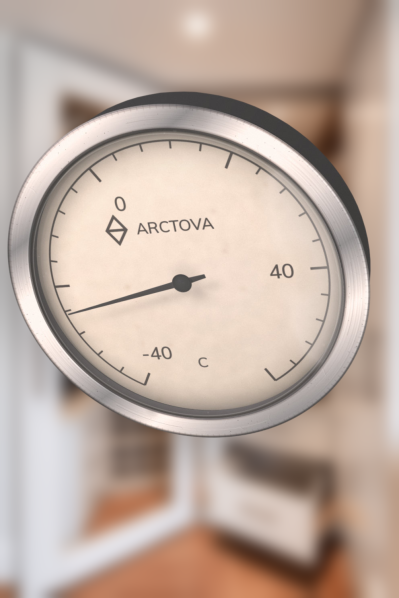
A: -24 °C
